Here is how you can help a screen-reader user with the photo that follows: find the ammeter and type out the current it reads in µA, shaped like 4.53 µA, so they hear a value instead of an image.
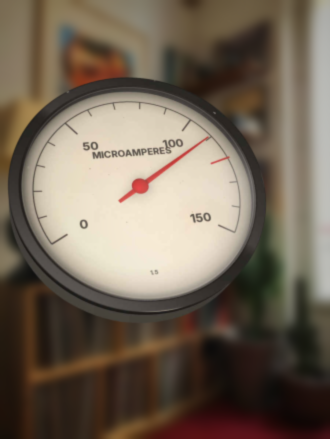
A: 110 µA
